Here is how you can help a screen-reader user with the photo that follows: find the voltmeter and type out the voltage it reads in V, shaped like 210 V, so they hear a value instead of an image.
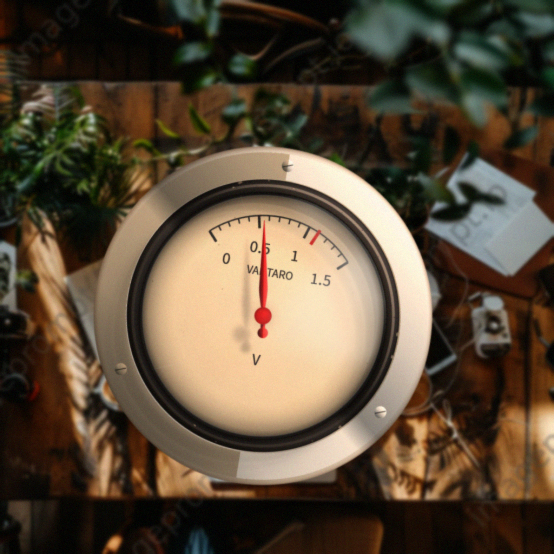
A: 0.55 V
